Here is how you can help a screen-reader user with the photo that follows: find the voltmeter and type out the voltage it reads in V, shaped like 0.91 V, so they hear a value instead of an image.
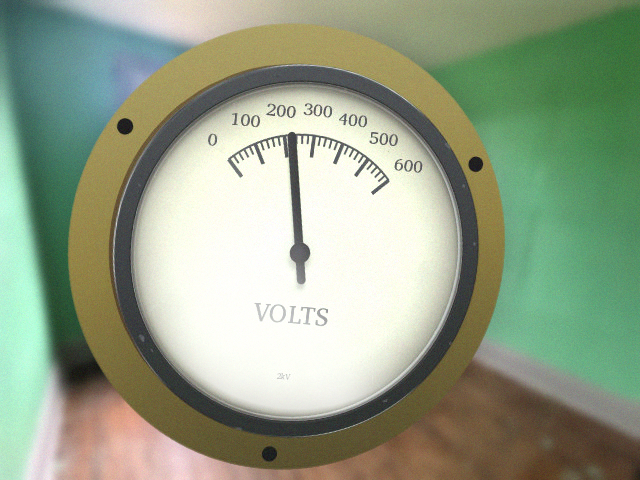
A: 220 V
